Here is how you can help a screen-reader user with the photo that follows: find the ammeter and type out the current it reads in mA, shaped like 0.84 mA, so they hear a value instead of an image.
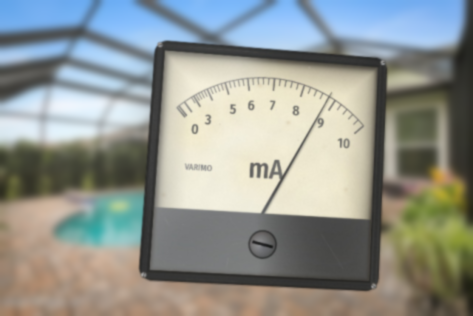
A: 8.8 mA
